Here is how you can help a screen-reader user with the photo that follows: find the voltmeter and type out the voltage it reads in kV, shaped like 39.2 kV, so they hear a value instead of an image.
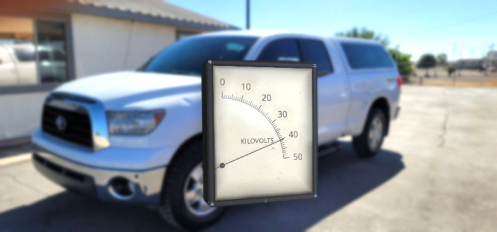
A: 40 kV
